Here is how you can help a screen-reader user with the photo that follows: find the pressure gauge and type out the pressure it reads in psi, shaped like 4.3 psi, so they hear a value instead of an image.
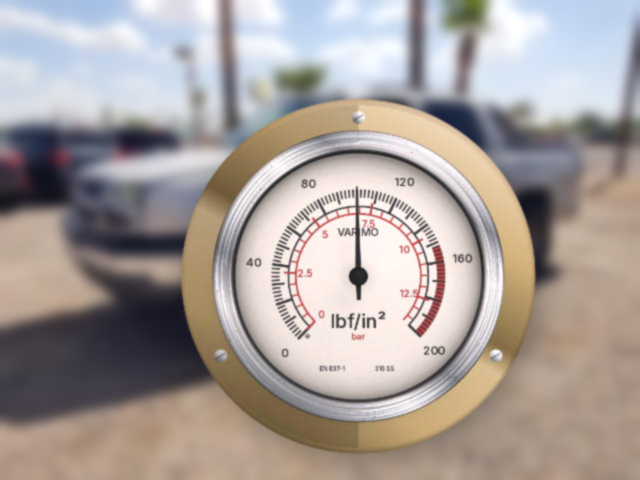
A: 100 psi
